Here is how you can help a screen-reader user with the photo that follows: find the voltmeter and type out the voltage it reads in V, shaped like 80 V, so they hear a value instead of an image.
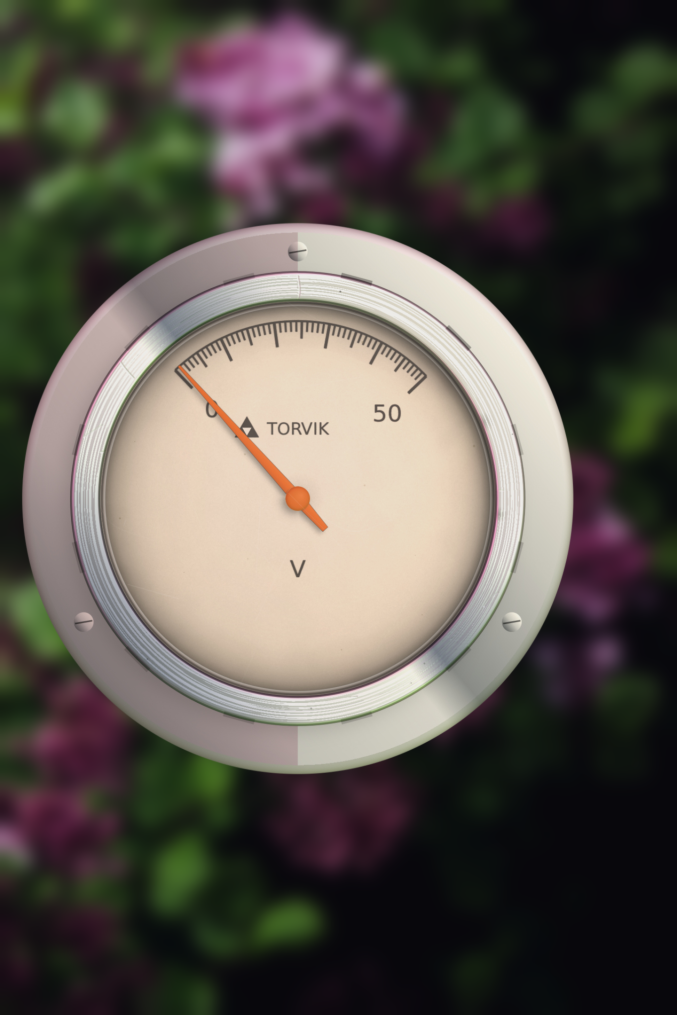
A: 1 V
